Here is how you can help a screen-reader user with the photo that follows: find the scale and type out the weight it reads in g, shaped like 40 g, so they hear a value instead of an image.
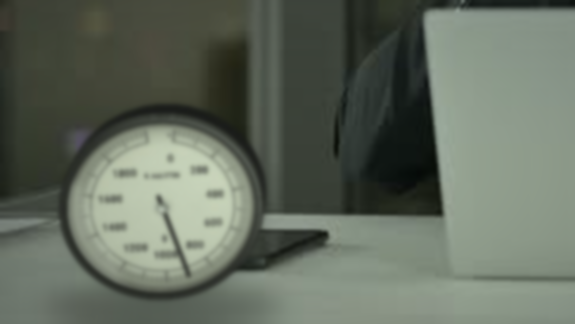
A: 900 g
